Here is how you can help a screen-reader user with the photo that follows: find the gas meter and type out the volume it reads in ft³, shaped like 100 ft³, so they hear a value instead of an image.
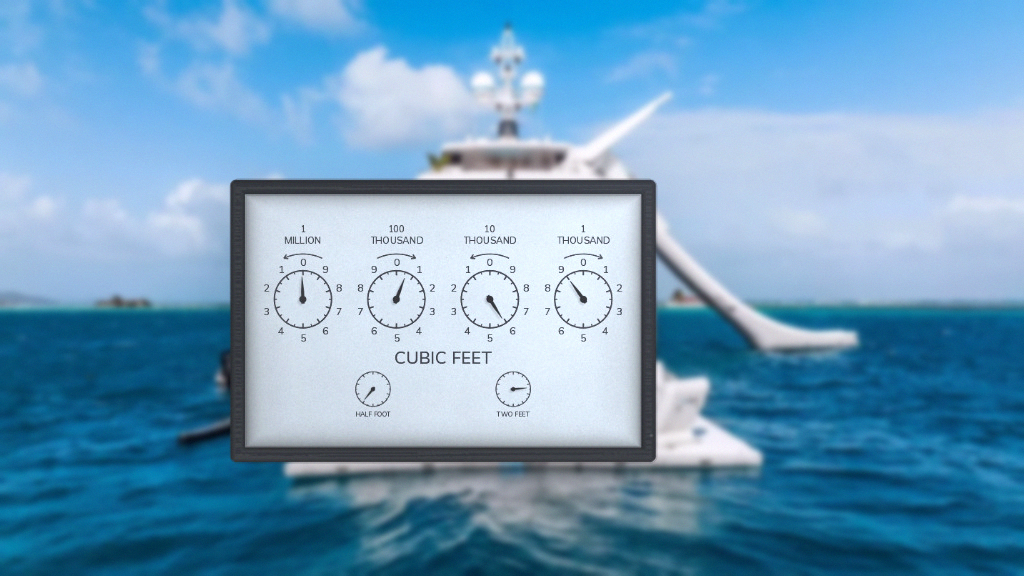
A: 5900 ft³
